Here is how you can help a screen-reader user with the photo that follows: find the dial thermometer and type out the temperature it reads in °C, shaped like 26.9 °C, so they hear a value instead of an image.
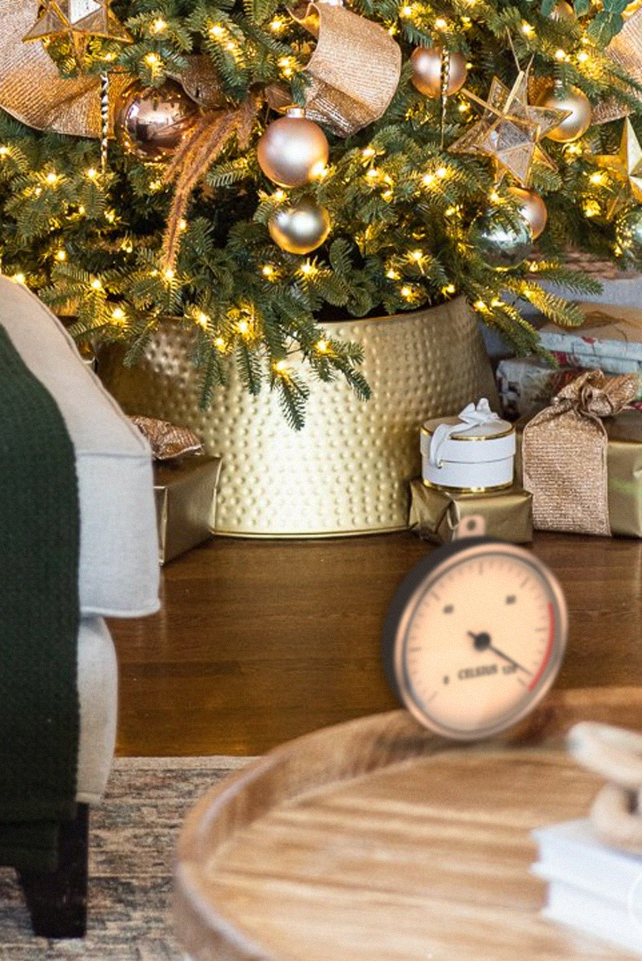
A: 116 °C
